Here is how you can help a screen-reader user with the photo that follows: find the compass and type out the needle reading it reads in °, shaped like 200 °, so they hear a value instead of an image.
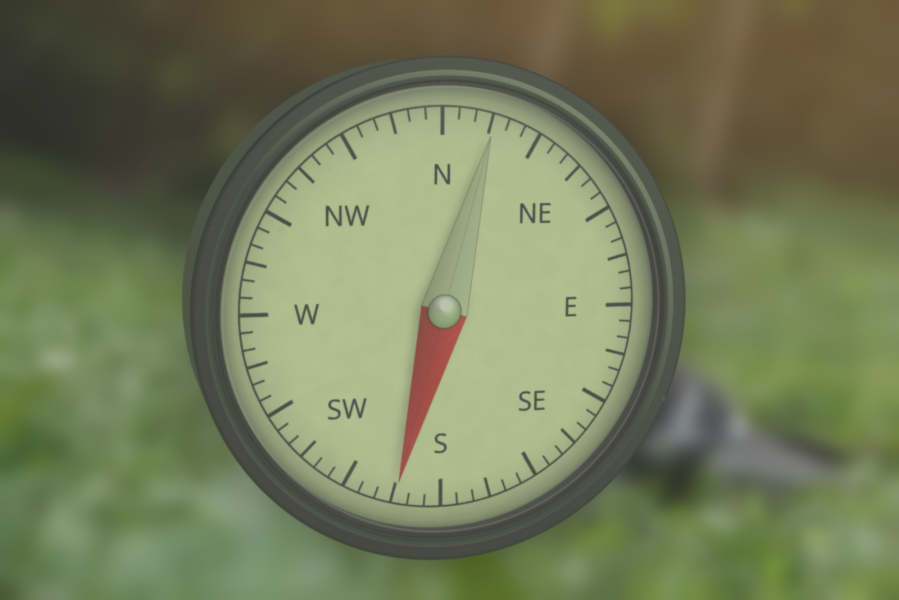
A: 195 °
